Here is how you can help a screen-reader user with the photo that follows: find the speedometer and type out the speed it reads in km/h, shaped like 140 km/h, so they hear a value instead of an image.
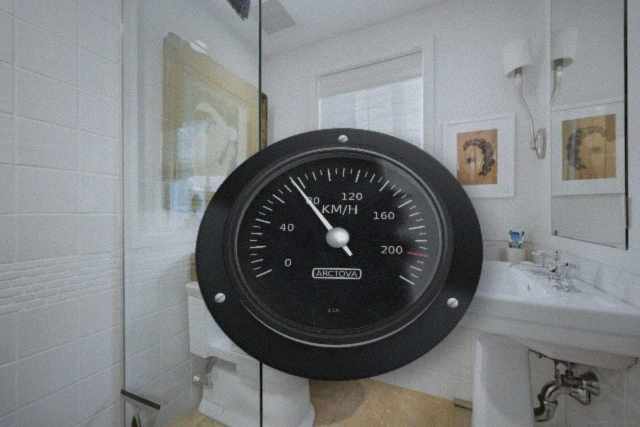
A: 75 km/h
